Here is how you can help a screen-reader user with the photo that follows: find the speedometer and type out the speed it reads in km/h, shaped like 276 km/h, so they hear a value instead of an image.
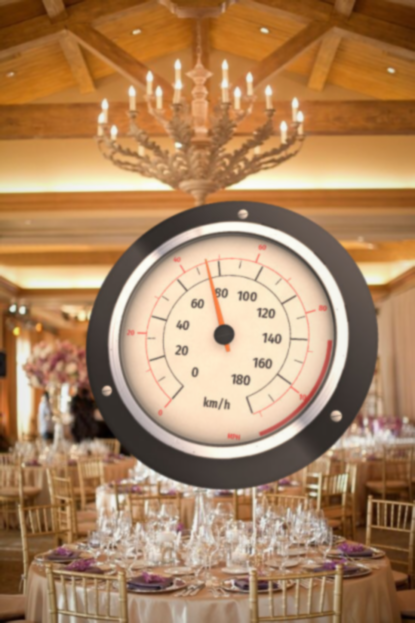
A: 75 km/h
